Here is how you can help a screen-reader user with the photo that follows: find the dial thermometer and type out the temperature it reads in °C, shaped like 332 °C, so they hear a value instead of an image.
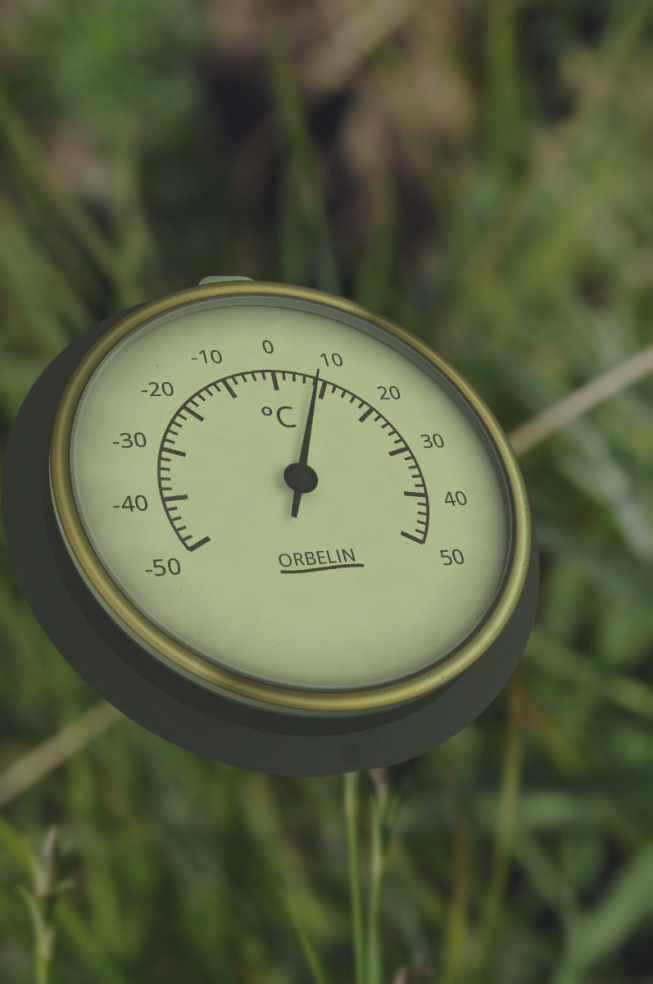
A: 8 °C
